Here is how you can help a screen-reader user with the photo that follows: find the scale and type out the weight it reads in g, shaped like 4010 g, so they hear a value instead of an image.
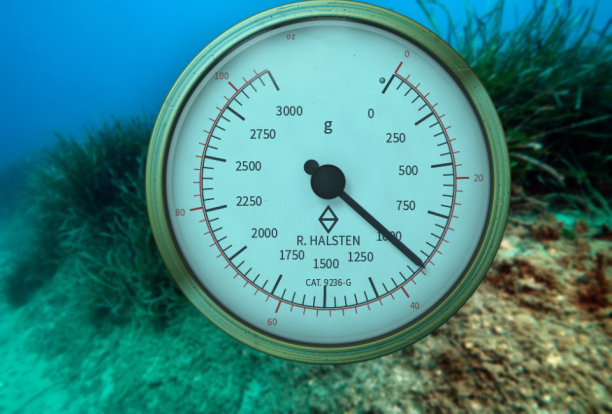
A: 1000 g
